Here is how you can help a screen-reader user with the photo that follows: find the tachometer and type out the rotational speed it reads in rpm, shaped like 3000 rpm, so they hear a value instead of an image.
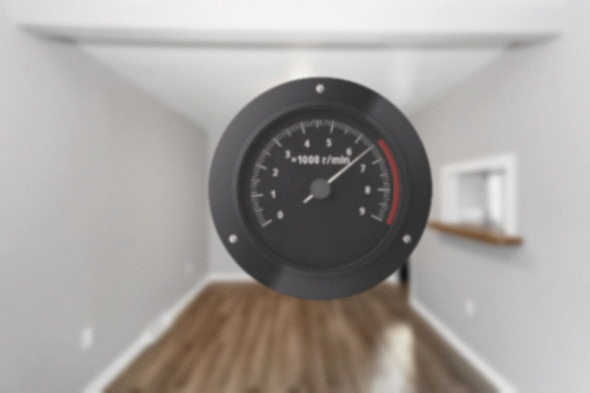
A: 6500 rpm
